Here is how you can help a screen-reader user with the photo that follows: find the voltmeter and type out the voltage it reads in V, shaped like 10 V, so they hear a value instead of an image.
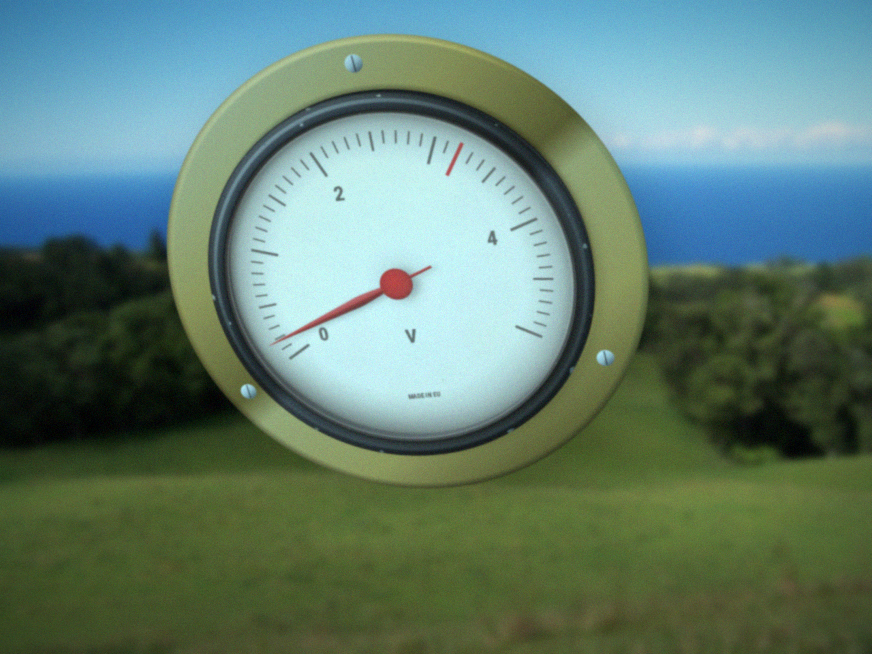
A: 0.2 V
